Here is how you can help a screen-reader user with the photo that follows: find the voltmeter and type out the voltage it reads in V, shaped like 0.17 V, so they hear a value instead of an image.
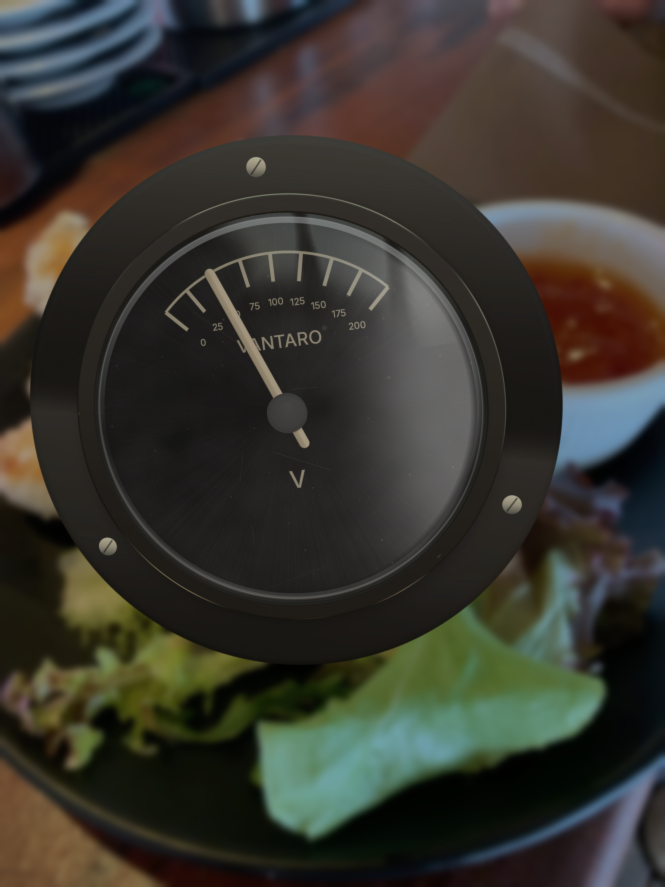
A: 50 V
